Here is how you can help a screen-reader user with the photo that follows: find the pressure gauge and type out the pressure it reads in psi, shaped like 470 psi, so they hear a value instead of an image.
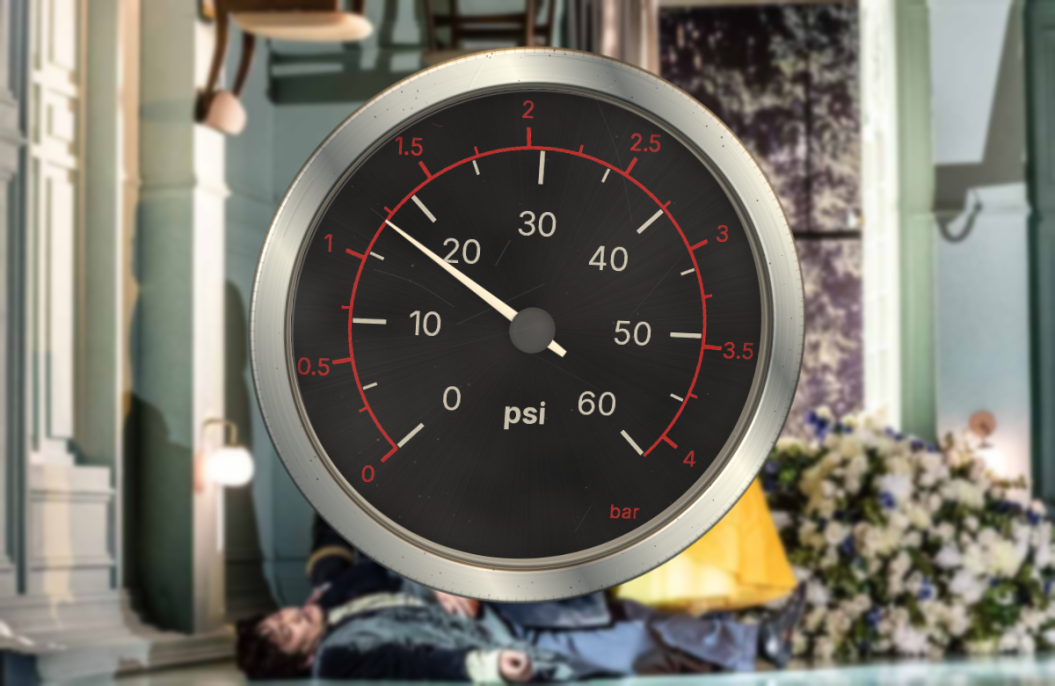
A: 17.5 psi
